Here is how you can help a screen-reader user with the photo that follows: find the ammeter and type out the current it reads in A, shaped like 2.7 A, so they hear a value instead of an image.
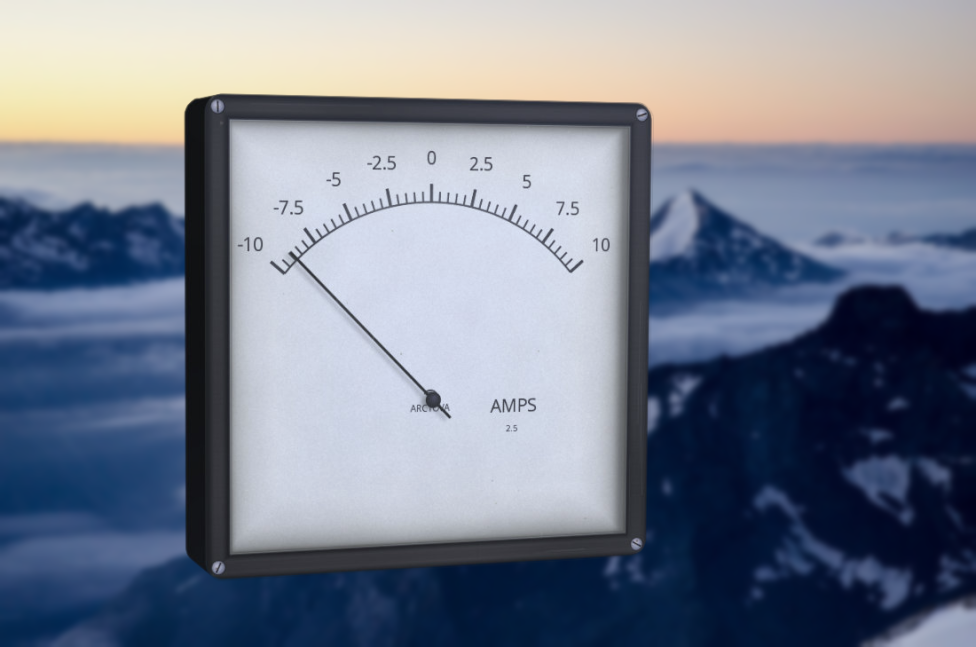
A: -9 A
